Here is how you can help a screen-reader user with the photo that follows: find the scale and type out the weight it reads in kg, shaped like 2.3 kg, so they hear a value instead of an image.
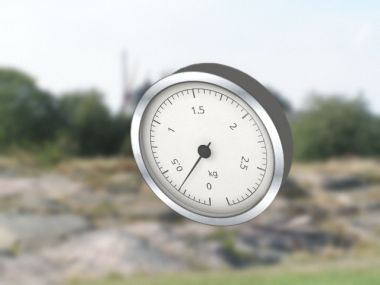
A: 0.3 kg
